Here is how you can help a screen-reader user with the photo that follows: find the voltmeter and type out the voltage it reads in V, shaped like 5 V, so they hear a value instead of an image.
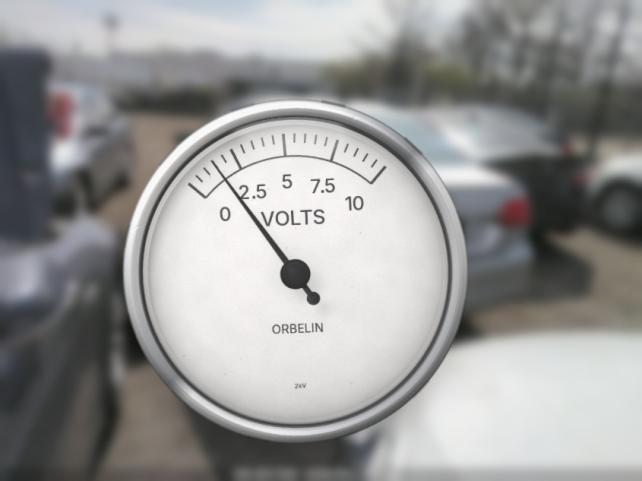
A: 1.5 V
